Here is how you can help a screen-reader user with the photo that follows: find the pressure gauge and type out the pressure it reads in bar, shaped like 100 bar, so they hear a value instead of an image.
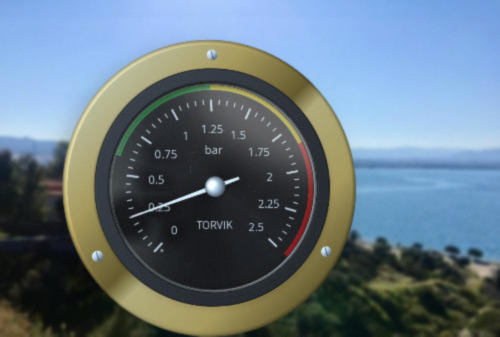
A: 0.25 bar
